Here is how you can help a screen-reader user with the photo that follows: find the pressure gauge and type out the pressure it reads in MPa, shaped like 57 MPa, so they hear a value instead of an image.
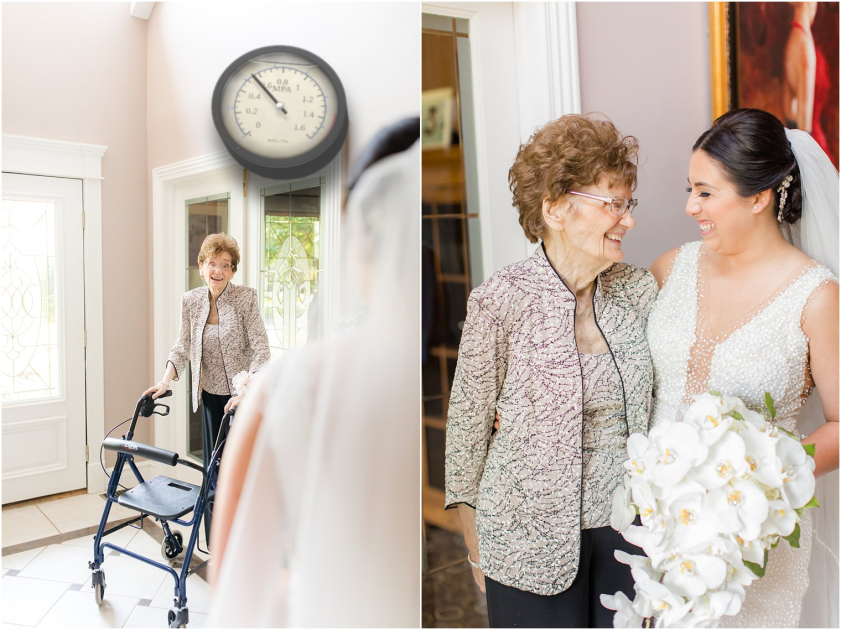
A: 0.55 MPa
